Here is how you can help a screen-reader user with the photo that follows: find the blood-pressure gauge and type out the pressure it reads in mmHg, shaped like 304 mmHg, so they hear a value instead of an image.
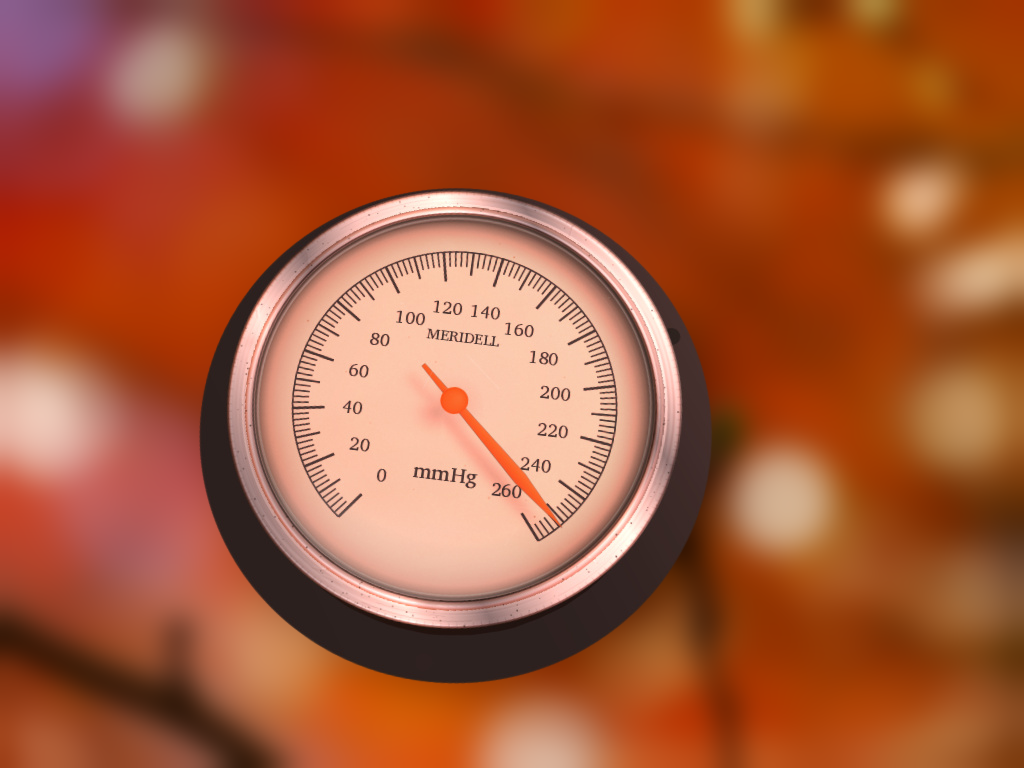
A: 252 mmHg
